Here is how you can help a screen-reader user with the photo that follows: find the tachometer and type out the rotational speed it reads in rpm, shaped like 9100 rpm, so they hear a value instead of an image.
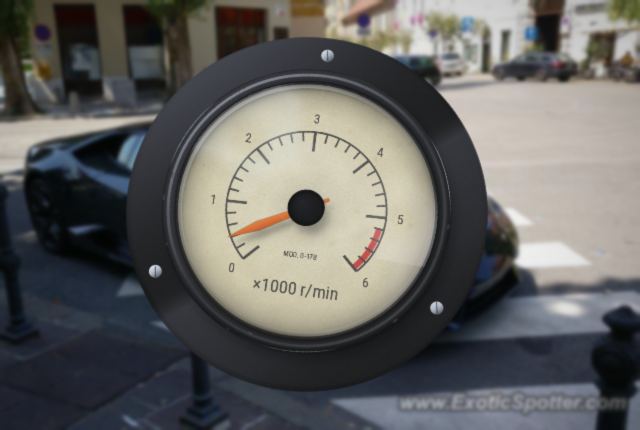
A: 400 rpm
